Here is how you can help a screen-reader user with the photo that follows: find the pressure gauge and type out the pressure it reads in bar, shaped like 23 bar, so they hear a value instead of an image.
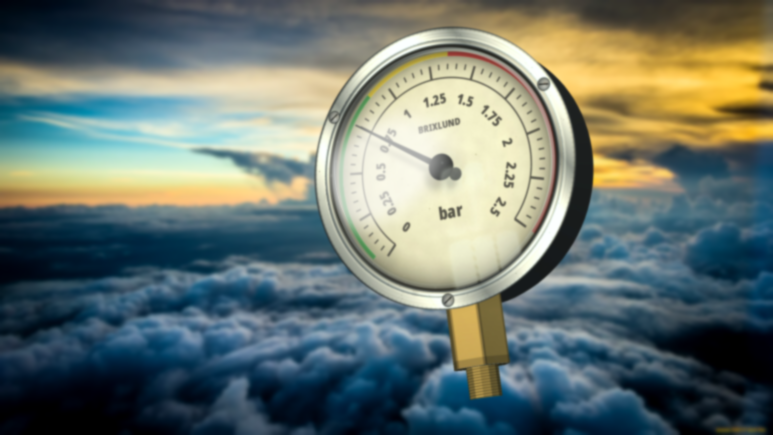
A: 0.75 bar
